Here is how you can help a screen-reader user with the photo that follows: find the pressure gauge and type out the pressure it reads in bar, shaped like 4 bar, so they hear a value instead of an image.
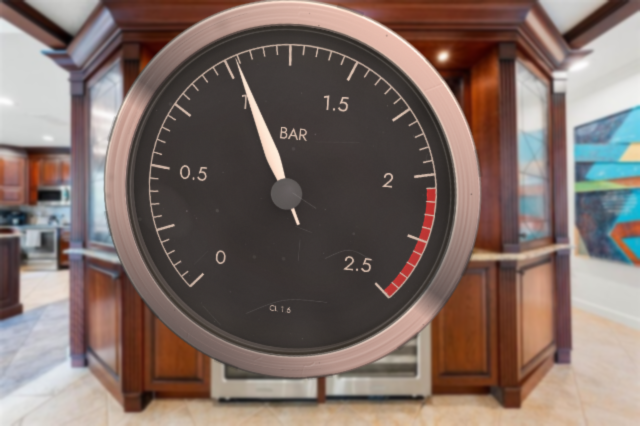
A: 1.05 bar
